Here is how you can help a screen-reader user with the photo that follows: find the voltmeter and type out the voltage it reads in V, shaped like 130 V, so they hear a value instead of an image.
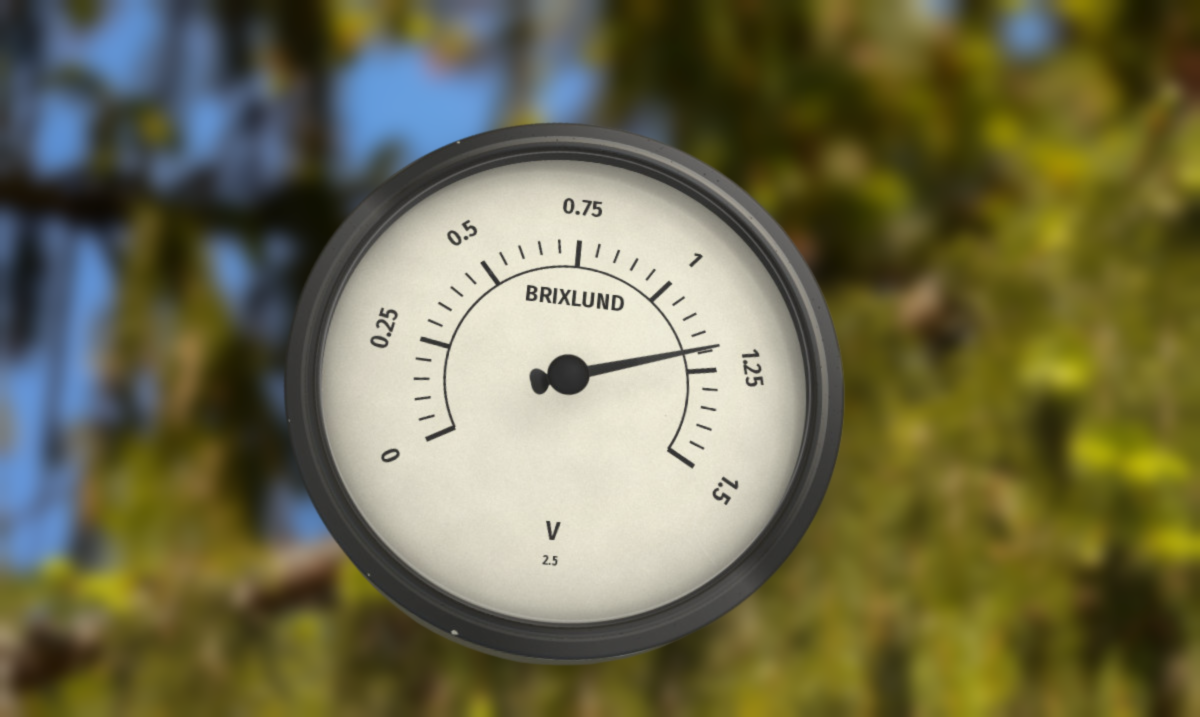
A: 1.2 V
